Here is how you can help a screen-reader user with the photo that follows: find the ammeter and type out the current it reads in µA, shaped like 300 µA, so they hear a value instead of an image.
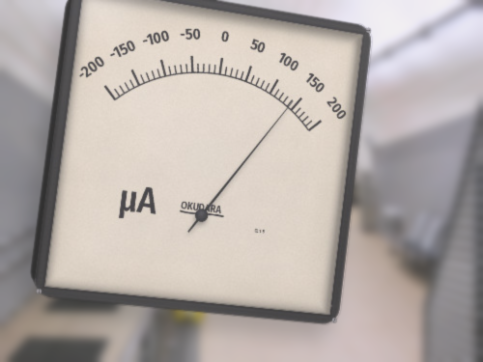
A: 140 µA
